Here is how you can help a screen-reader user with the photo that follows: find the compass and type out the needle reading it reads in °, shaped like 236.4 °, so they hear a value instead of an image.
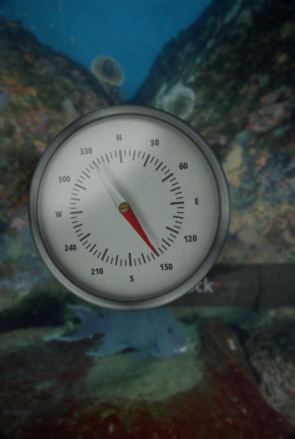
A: 150 °
